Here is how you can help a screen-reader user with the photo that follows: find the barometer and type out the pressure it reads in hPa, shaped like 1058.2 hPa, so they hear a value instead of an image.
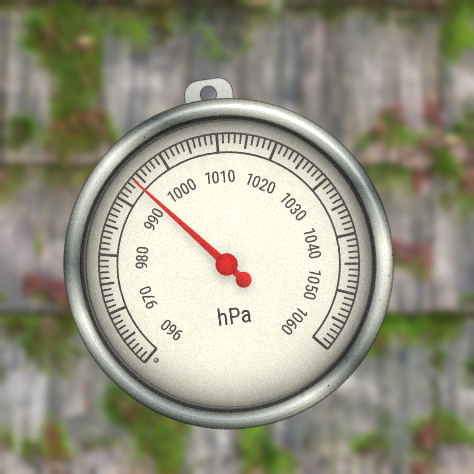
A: 994 hPa
